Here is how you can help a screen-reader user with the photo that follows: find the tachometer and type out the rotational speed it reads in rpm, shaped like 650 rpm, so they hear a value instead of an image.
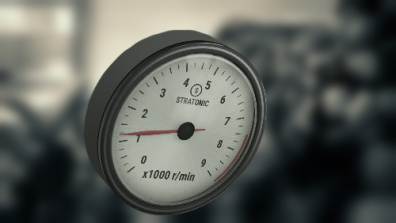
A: 1250 rpm
